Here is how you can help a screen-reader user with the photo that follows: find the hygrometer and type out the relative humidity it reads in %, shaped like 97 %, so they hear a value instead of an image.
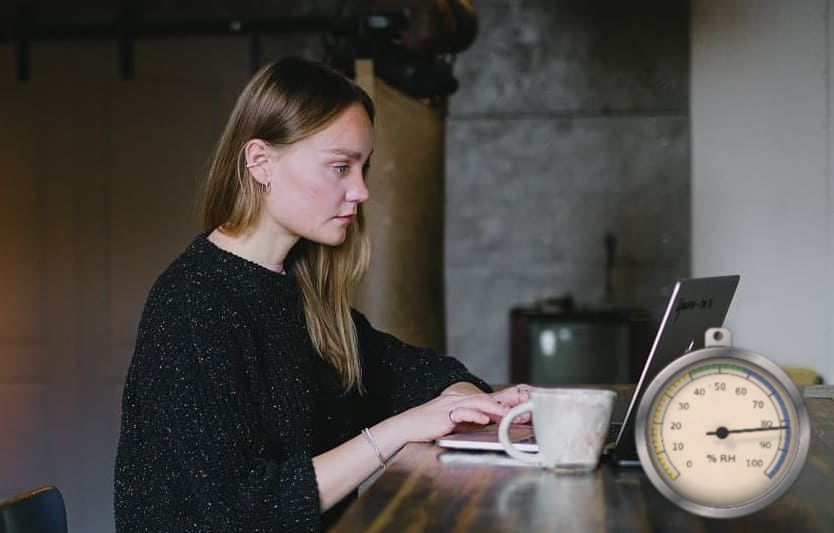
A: 82 %
